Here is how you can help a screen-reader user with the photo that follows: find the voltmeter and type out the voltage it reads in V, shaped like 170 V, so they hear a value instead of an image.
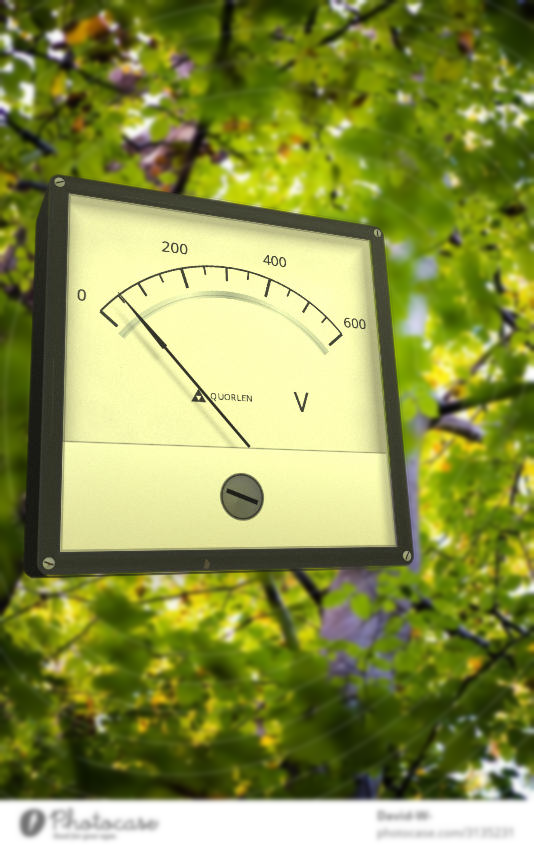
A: 50 V
